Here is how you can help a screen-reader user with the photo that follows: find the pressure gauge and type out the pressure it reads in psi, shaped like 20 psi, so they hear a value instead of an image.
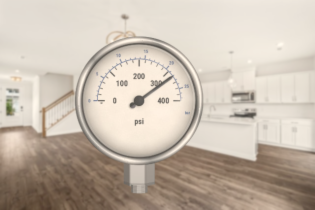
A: 320 psi
